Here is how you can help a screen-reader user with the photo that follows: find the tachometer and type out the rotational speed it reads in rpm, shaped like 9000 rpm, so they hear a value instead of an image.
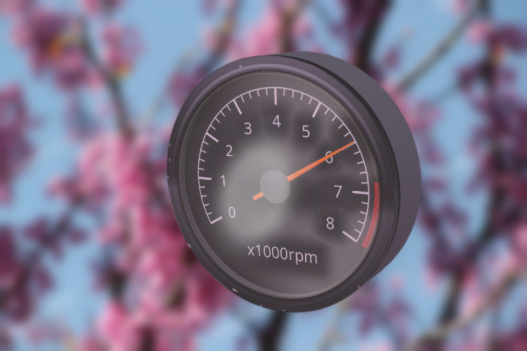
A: 6000 rpm
